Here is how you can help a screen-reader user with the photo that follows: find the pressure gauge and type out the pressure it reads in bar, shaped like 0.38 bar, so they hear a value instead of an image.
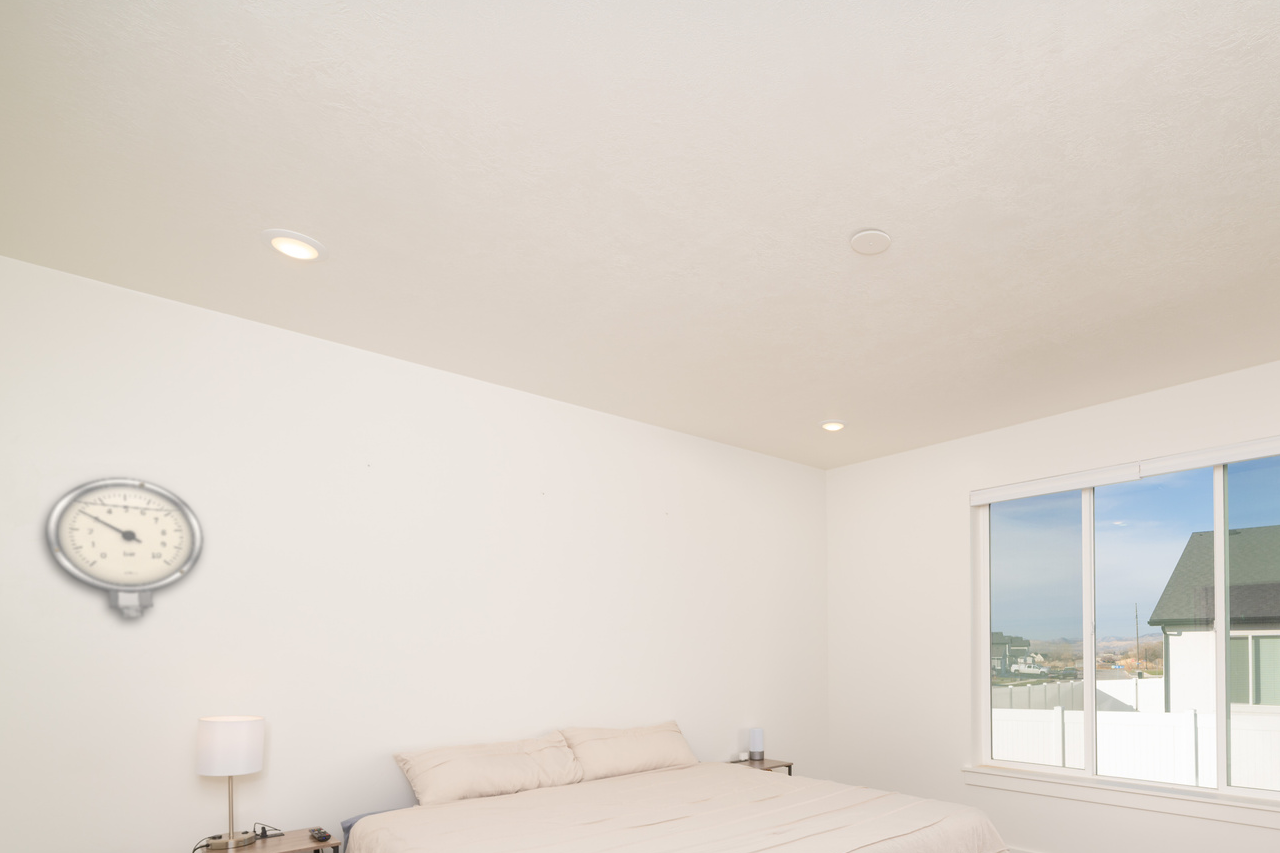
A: 3 bar
